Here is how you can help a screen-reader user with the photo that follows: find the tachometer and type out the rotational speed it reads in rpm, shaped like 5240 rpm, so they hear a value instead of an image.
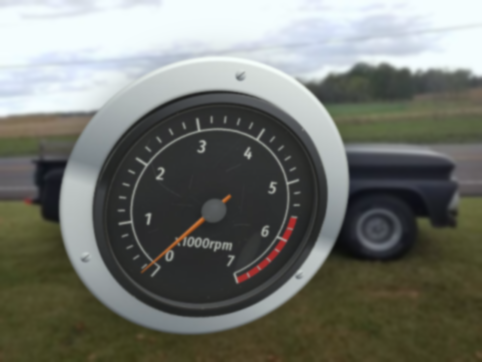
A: 200 rpm
